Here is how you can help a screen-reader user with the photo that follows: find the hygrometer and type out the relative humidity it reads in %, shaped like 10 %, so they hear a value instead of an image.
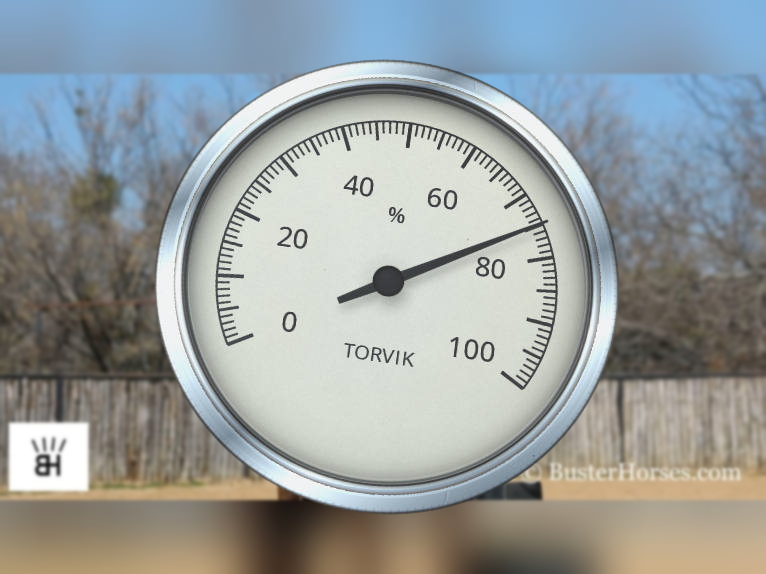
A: 75 %
